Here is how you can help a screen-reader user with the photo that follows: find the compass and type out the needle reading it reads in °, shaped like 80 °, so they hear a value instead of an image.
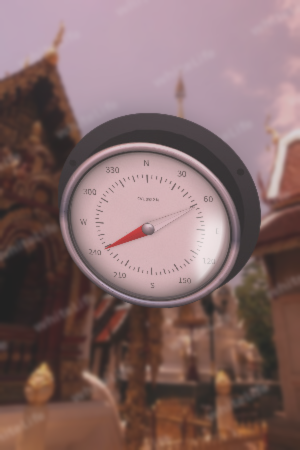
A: 240 °
